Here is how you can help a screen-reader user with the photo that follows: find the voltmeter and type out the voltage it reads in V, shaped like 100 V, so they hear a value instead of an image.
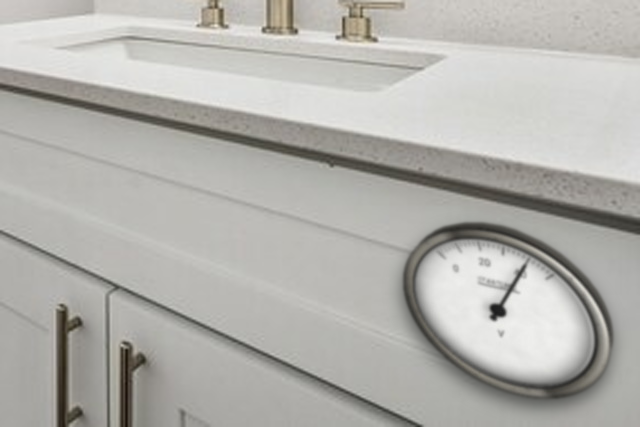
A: 40 V
